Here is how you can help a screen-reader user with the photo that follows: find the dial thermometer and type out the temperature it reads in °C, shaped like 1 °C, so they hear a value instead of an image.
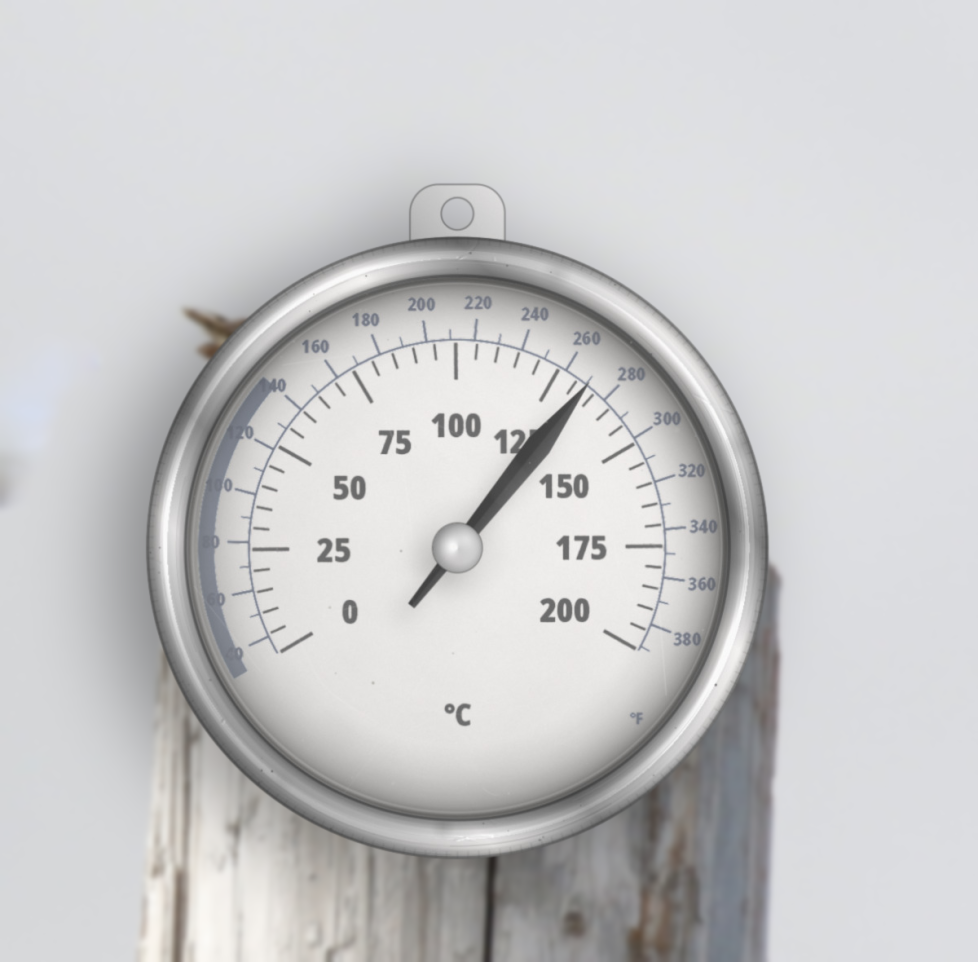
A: 132.5 °C
